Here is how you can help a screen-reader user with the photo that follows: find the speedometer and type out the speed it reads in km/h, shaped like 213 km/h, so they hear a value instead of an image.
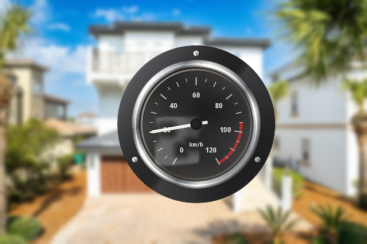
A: 20 km/h
